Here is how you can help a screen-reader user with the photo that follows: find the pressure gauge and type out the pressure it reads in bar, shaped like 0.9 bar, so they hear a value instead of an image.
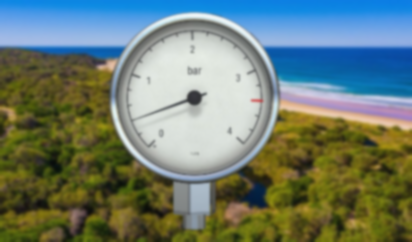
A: 0.4 bar
